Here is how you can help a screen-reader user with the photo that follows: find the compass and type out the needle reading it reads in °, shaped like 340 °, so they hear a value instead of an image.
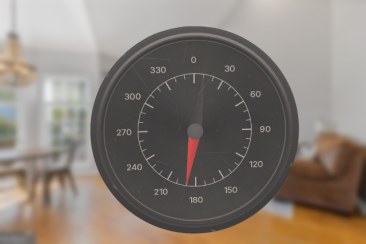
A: 190 °
